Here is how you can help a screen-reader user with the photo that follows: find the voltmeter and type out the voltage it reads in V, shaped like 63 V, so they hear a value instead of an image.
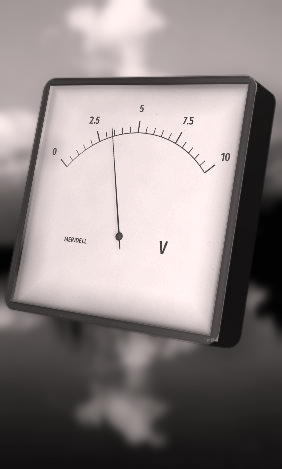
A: 3.5 V
